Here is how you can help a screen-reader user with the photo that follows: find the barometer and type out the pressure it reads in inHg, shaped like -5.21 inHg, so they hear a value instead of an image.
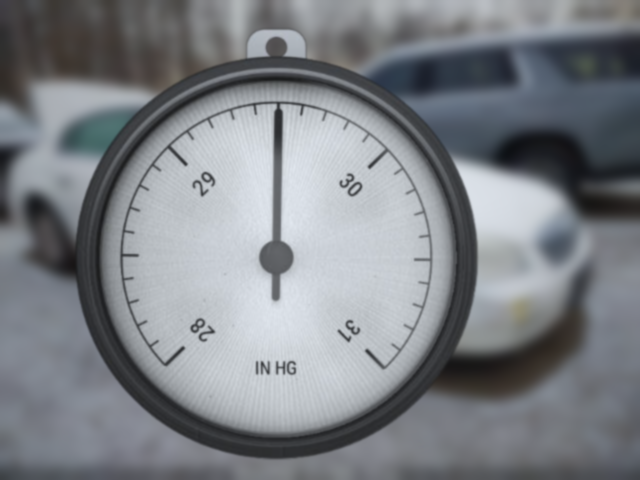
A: 29.5 inHg
